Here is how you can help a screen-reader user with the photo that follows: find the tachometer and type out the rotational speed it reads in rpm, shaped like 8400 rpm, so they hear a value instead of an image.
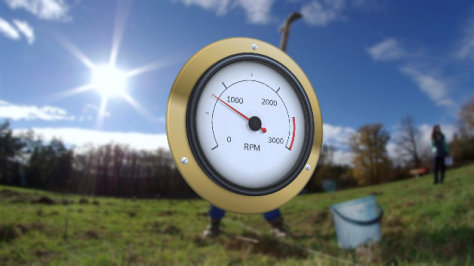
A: 750 rpm
